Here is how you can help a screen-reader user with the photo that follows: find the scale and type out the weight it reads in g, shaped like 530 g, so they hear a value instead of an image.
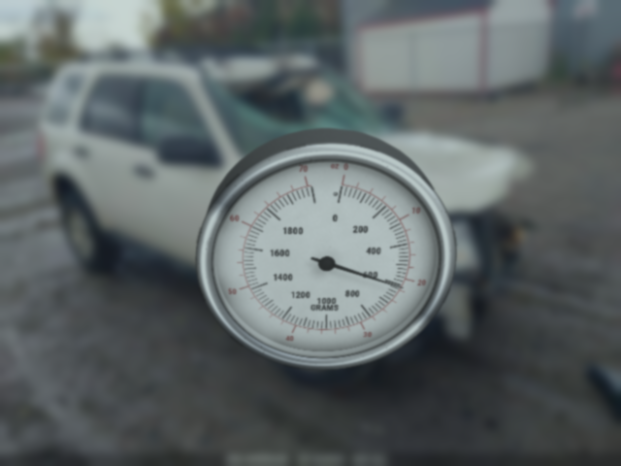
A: 600 g
